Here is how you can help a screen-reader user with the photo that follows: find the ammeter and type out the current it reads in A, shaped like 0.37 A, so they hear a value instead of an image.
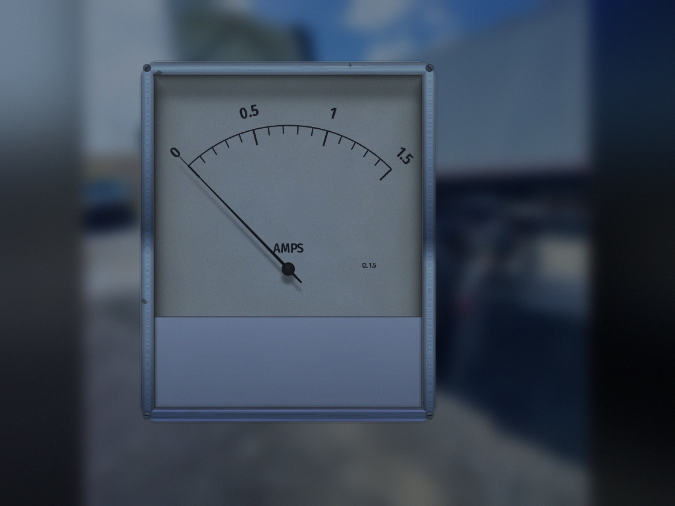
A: 0 A
